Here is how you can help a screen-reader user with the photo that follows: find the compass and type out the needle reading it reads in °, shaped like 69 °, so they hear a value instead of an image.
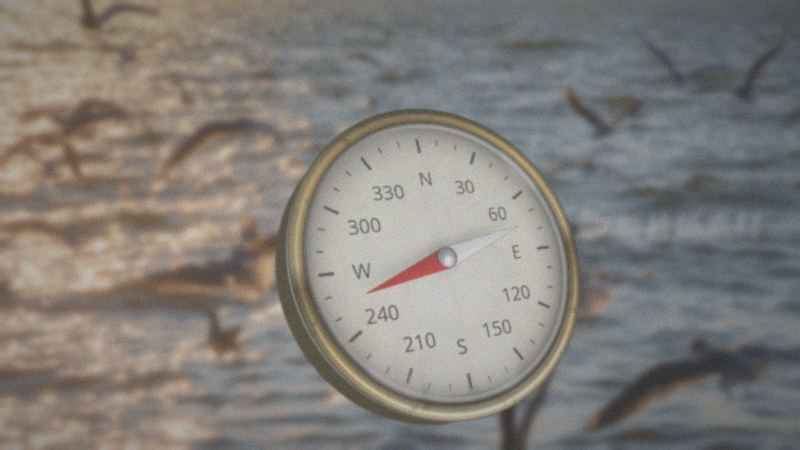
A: 255 °
